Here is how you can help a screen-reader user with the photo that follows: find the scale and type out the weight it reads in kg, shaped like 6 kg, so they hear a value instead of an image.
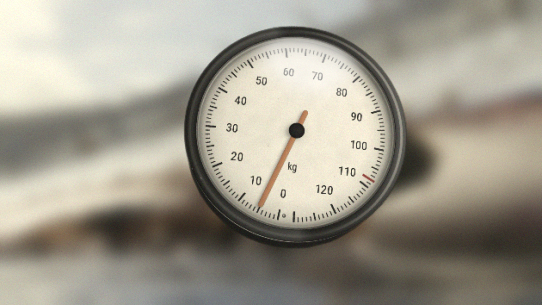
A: 5 kg
